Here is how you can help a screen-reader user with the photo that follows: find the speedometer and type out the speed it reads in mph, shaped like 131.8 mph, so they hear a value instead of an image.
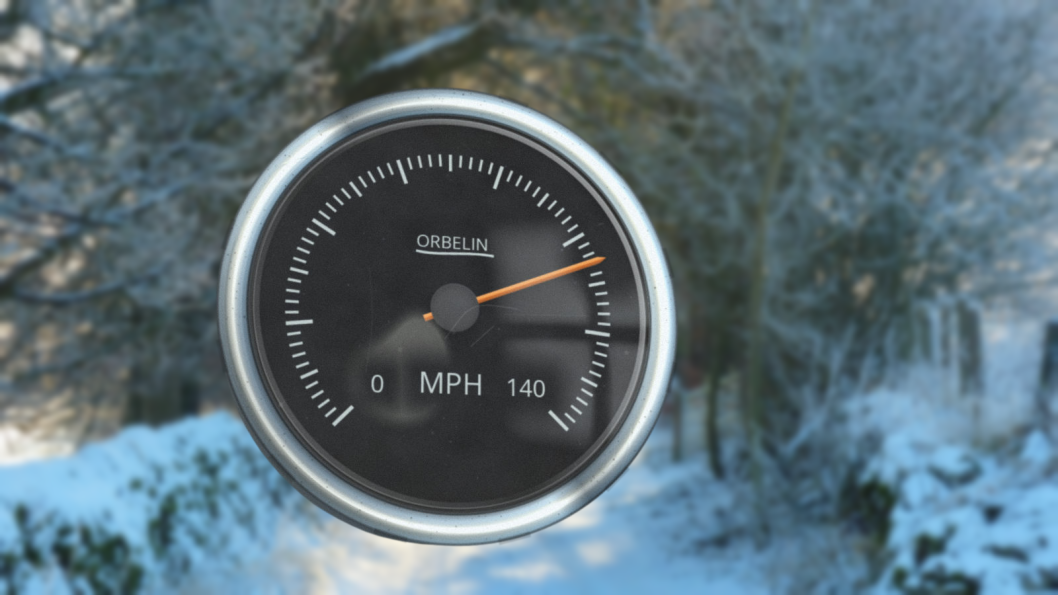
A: 106 mph
